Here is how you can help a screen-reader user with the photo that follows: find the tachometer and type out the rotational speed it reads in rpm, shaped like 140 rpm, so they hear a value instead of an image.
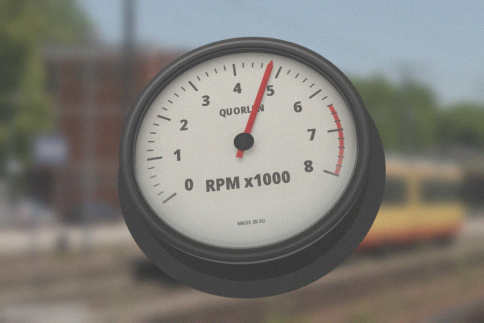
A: 4800 rpm
